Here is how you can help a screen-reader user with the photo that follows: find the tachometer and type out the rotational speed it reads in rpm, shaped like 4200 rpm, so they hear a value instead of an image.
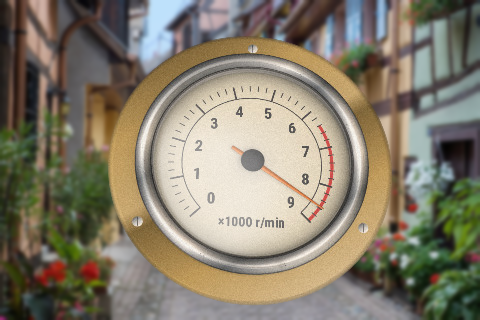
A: 8600 rpm
